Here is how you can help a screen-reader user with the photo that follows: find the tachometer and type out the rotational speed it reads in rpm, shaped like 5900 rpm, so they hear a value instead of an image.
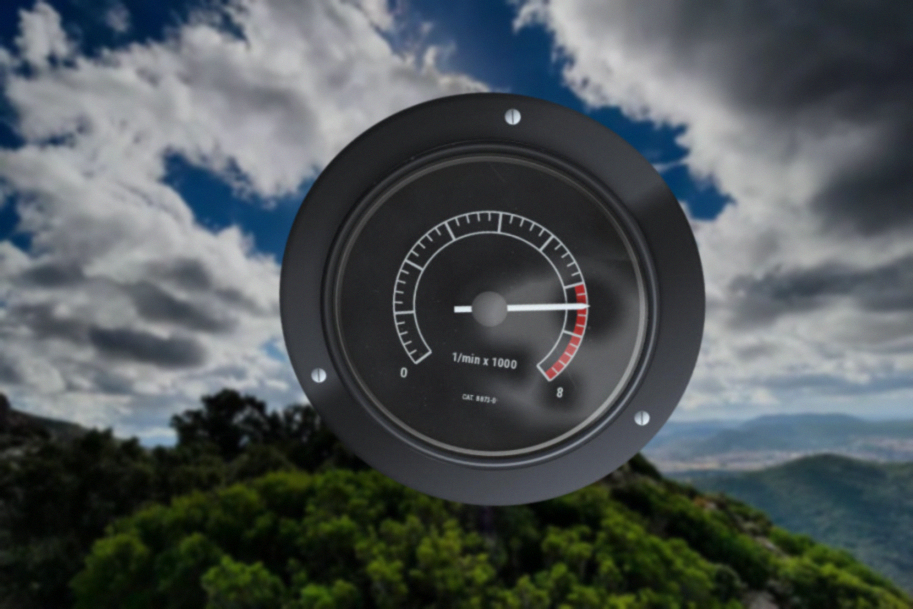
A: 6400 rpm
